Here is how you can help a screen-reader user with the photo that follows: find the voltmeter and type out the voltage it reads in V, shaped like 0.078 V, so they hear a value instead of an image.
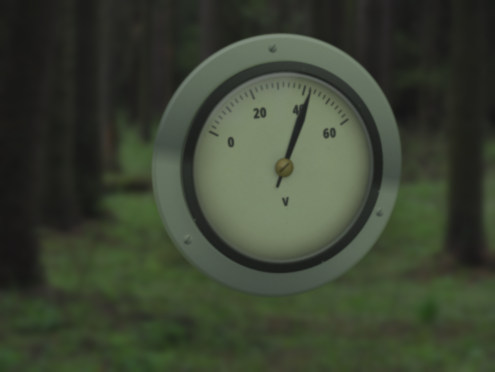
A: 42 V
